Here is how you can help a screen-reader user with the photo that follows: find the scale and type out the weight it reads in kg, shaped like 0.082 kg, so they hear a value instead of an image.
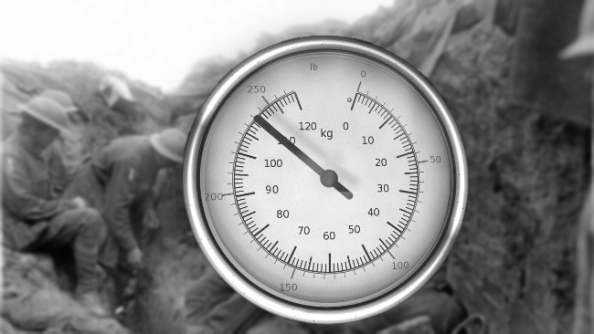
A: 109 kg
